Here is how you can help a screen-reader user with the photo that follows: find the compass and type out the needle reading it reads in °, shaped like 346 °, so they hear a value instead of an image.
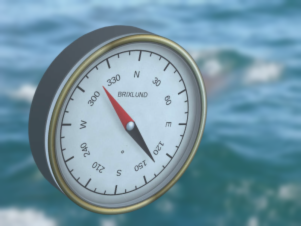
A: 315 °
